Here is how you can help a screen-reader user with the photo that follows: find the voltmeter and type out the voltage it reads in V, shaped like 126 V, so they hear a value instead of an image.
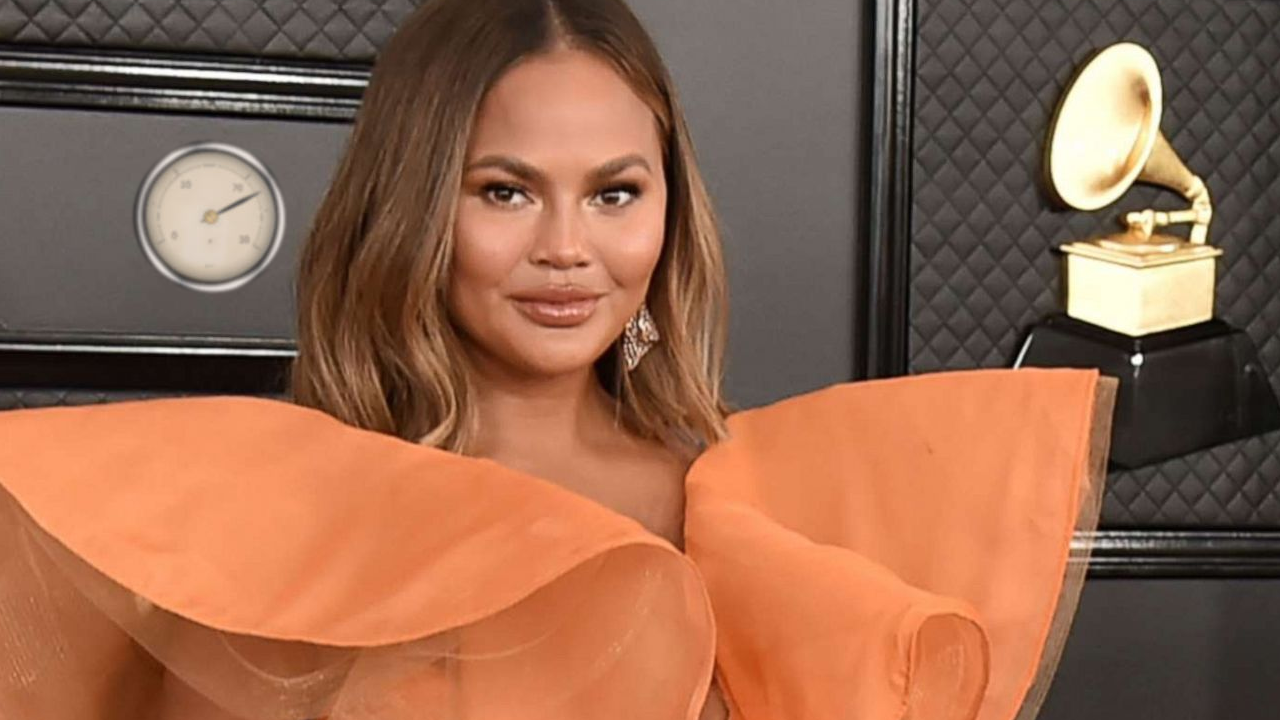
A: 22.5 V
